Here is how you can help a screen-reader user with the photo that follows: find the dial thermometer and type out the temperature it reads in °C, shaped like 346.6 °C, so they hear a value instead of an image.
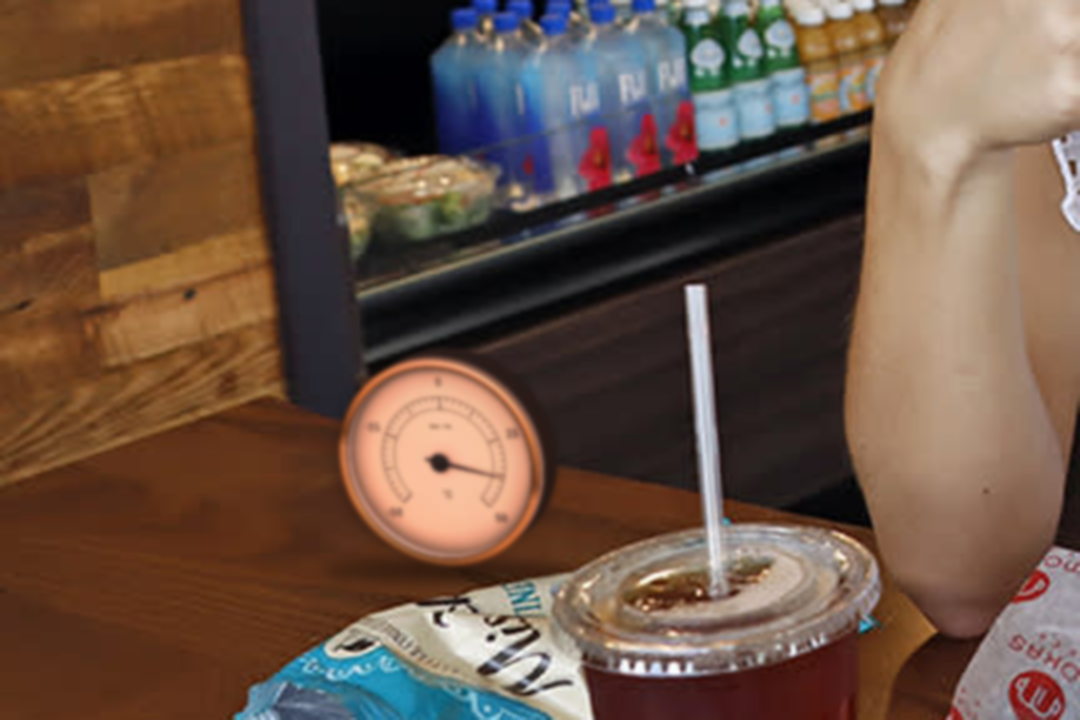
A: 37.5 °C
